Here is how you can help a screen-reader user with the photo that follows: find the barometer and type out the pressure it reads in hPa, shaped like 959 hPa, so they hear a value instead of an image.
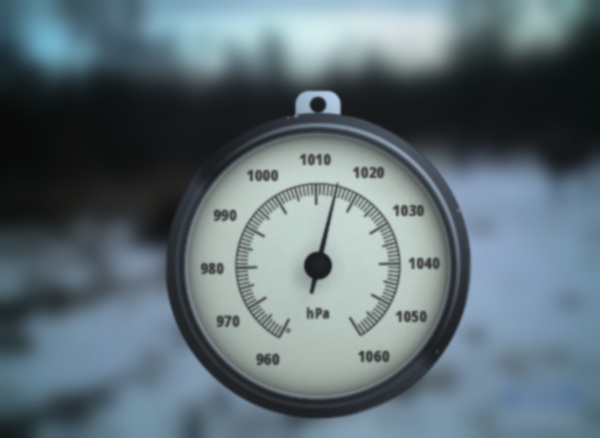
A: 1015 hPa
